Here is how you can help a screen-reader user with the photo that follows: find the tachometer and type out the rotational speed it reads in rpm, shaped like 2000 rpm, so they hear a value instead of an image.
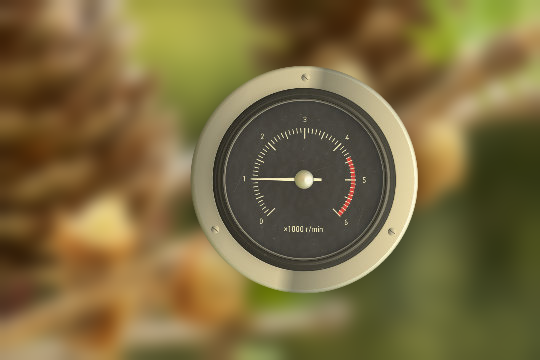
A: 1000 rpm
